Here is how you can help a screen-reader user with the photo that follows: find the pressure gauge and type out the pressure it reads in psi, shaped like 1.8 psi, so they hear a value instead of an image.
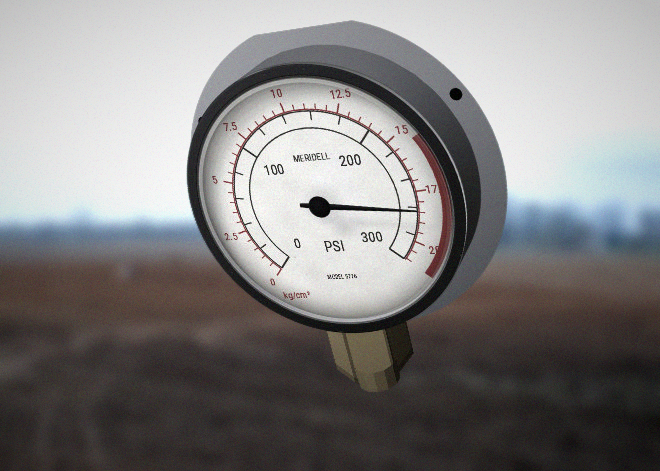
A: 260 psi
